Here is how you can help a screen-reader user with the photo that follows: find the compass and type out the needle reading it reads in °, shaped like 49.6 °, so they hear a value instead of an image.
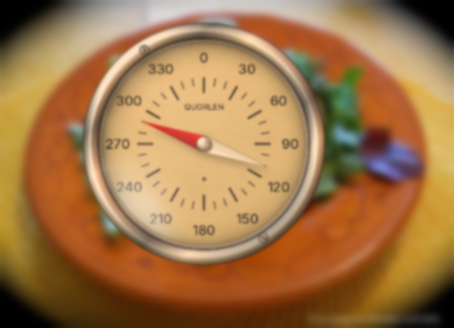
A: 290 °
